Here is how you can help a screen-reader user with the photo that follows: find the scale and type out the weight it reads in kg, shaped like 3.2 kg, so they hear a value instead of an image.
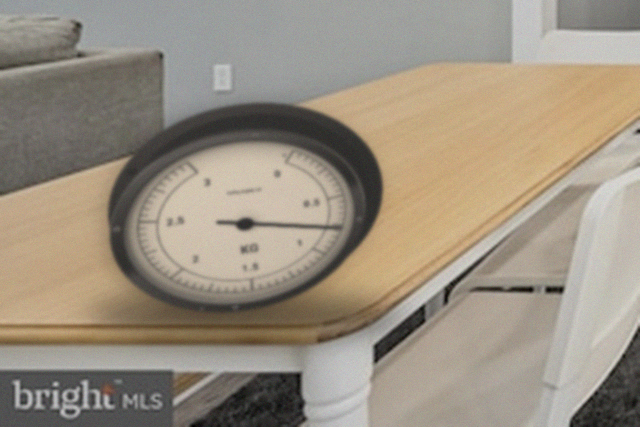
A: 0.75 kg
